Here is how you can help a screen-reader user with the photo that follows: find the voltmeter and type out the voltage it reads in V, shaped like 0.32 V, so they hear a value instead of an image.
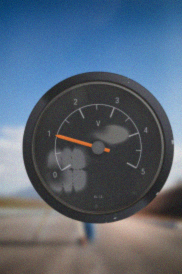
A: 1 V
